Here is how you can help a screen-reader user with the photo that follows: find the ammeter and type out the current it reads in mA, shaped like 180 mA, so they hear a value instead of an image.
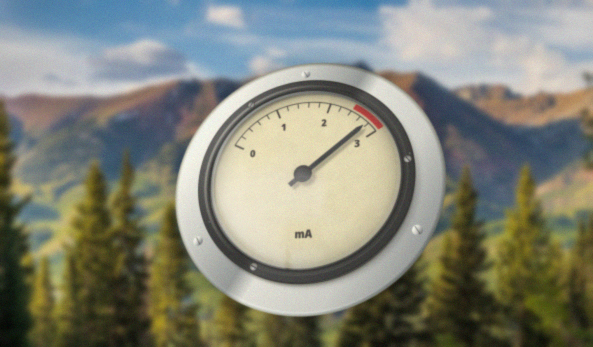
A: 2.8 mA
